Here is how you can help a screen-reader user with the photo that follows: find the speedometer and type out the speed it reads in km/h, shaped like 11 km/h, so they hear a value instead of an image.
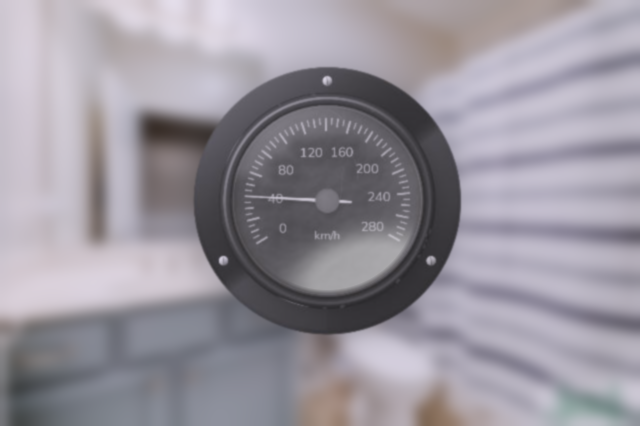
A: 40 km/h
